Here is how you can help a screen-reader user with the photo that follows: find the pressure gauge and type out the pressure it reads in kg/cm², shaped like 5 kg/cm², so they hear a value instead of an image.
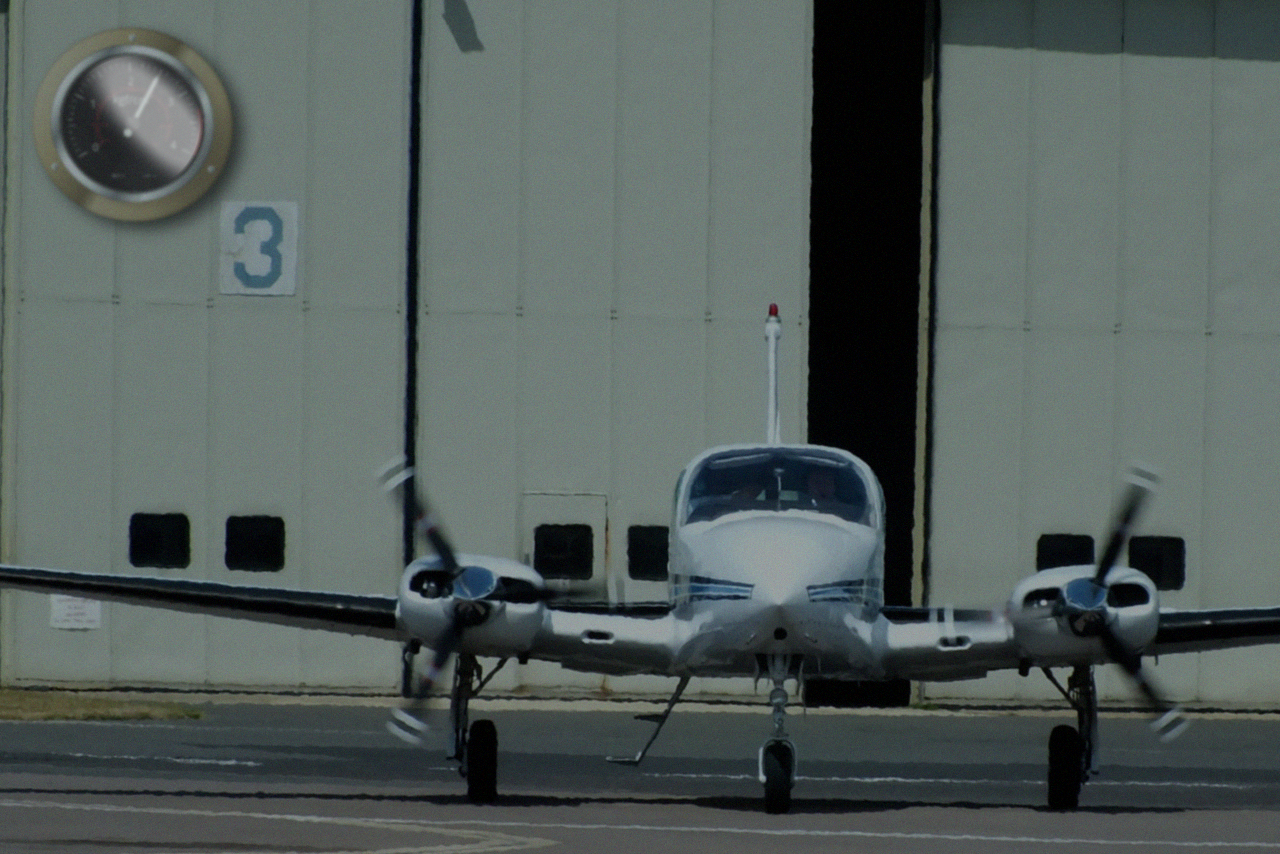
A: 2.5 kg/cm²
